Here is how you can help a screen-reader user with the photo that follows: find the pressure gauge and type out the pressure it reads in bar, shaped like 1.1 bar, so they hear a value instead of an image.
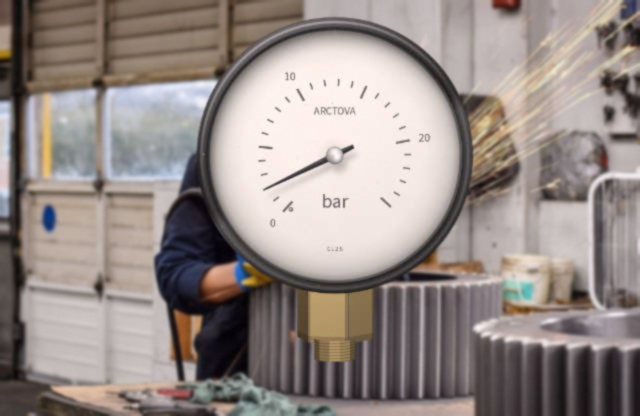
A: 2 bar
